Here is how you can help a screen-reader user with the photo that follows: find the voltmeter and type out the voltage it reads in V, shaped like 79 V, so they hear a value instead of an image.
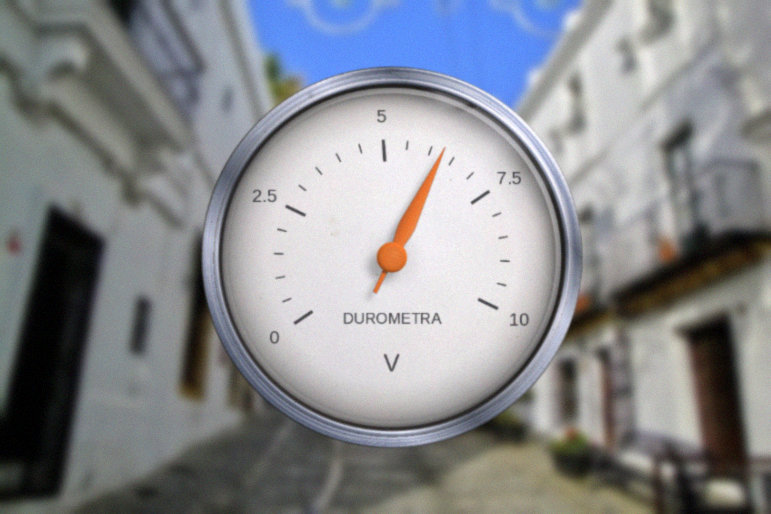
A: 6.25 V
